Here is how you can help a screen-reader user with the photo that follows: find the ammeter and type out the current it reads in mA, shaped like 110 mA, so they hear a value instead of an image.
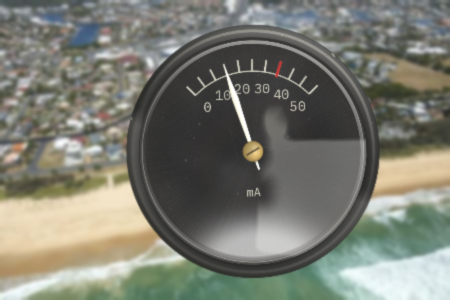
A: 15 mA
